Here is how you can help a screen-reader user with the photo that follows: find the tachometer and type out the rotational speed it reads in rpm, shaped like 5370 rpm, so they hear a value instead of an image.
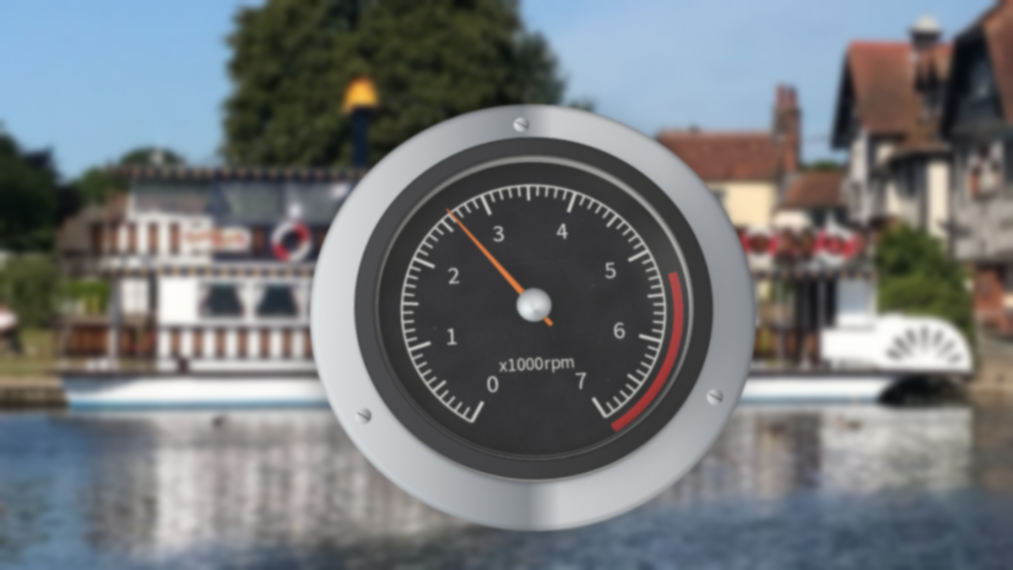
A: 2600 rpm
